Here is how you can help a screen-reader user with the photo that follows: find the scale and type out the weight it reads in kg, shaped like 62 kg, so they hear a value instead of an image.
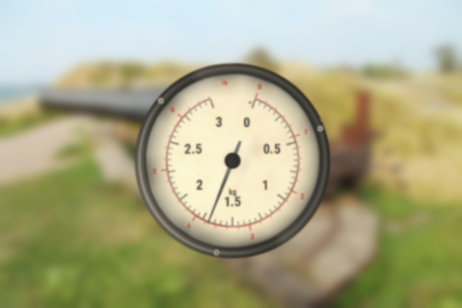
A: 1.7 kg
